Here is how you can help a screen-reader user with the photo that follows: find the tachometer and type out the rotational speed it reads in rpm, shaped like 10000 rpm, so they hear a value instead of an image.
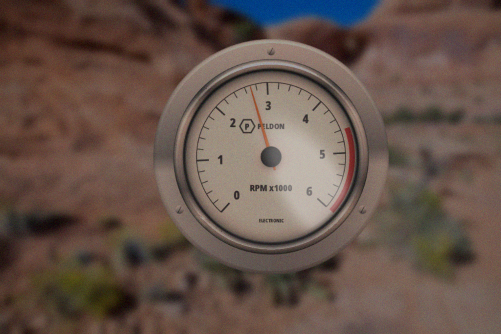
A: 2700 rpm
